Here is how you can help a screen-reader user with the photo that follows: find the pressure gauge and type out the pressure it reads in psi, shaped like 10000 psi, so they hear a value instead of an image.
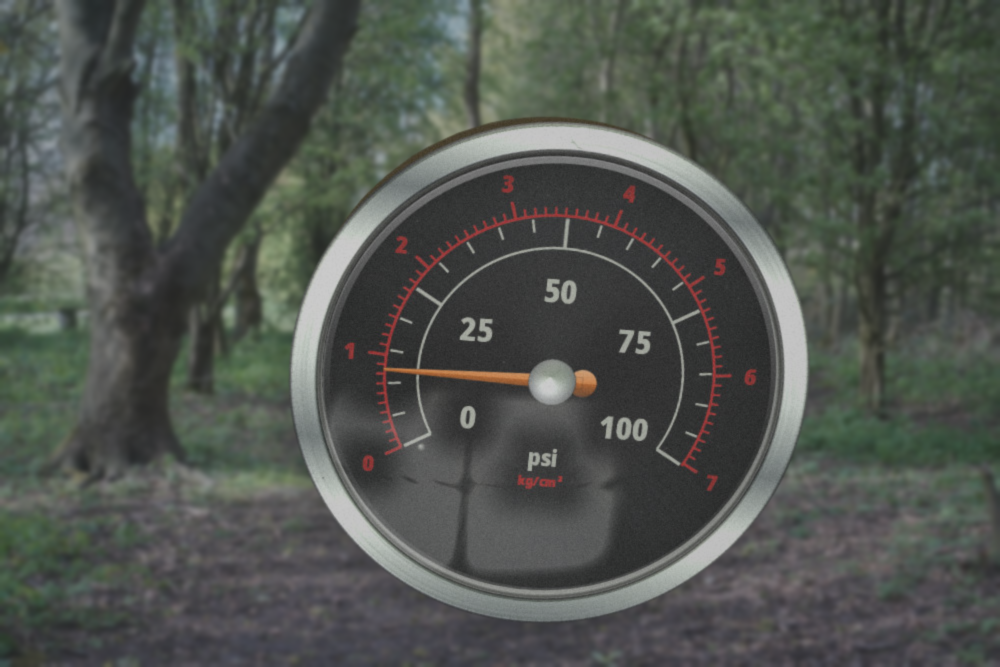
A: 12.5 psi
